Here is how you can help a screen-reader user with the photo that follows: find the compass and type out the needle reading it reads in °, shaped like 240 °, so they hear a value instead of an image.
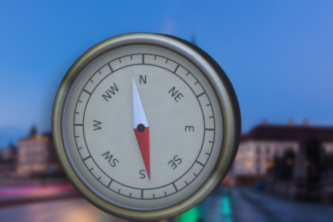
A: 170 °
